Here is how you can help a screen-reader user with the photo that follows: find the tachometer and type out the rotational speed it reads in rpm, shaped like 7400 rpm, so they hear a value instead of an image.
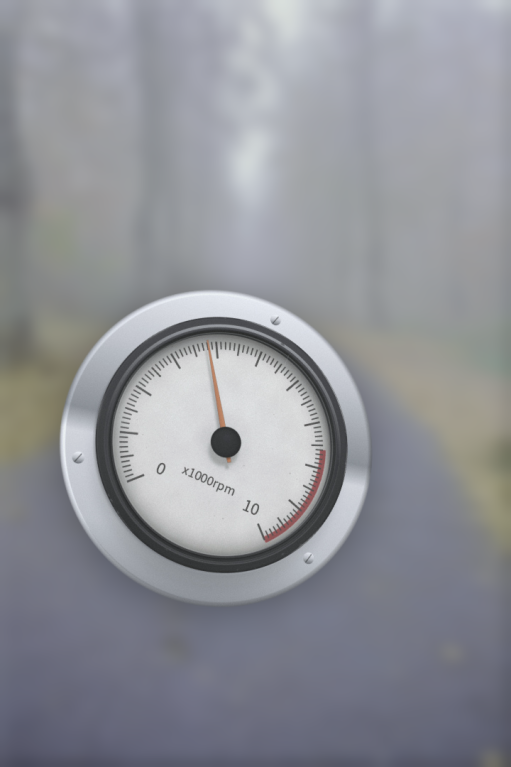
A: 3800 rpm
